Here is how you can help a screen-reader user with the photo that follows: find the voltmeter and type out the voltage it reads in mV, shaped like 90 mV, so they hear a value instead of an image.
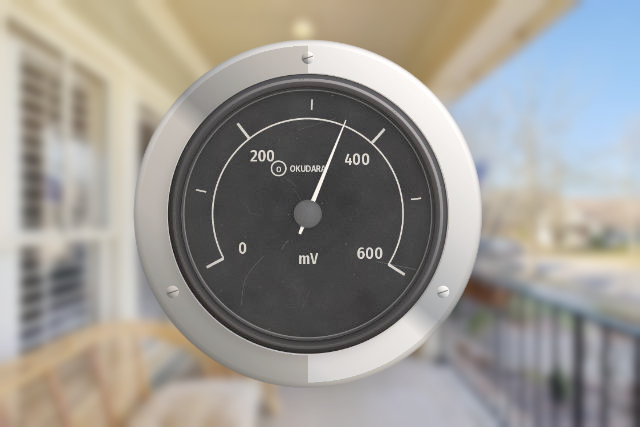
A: 350 mV
